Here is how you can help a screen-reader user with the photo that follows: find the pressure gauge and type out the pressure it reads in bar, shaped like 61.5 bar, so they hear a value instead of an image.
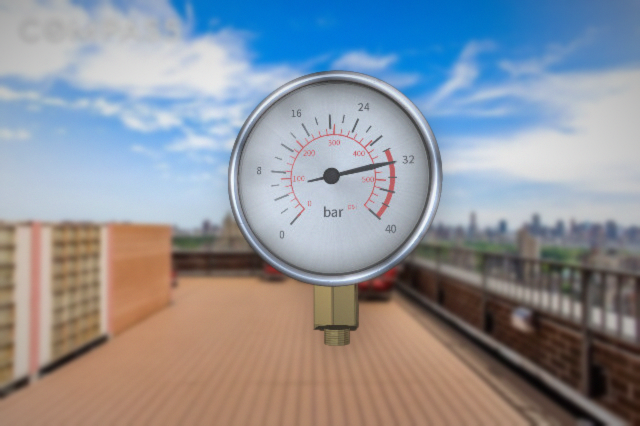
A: 32 bar
